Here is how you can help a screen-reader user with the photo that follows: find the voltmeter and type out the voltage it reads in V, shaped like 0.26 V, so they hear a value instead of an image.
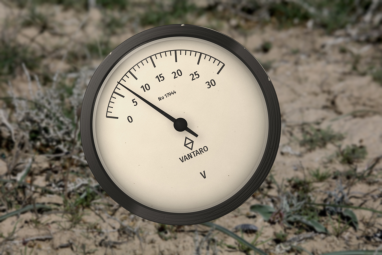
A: 7 V
